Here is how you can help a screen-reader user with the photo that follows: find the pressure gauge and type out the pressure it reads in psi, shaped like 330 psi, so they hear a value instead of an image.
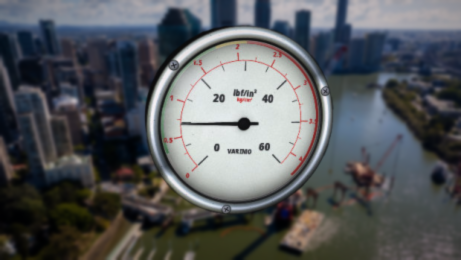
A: 10 psi
